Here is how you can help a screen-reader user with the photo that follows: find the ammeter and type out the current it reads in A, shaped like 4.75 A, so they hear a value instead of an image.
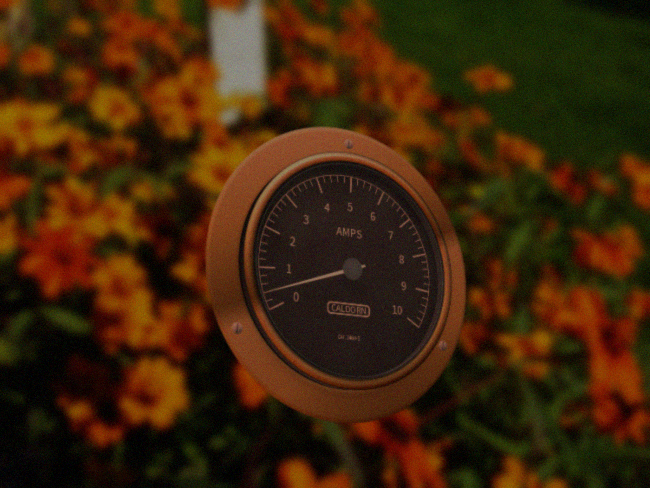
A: 0.4 A
